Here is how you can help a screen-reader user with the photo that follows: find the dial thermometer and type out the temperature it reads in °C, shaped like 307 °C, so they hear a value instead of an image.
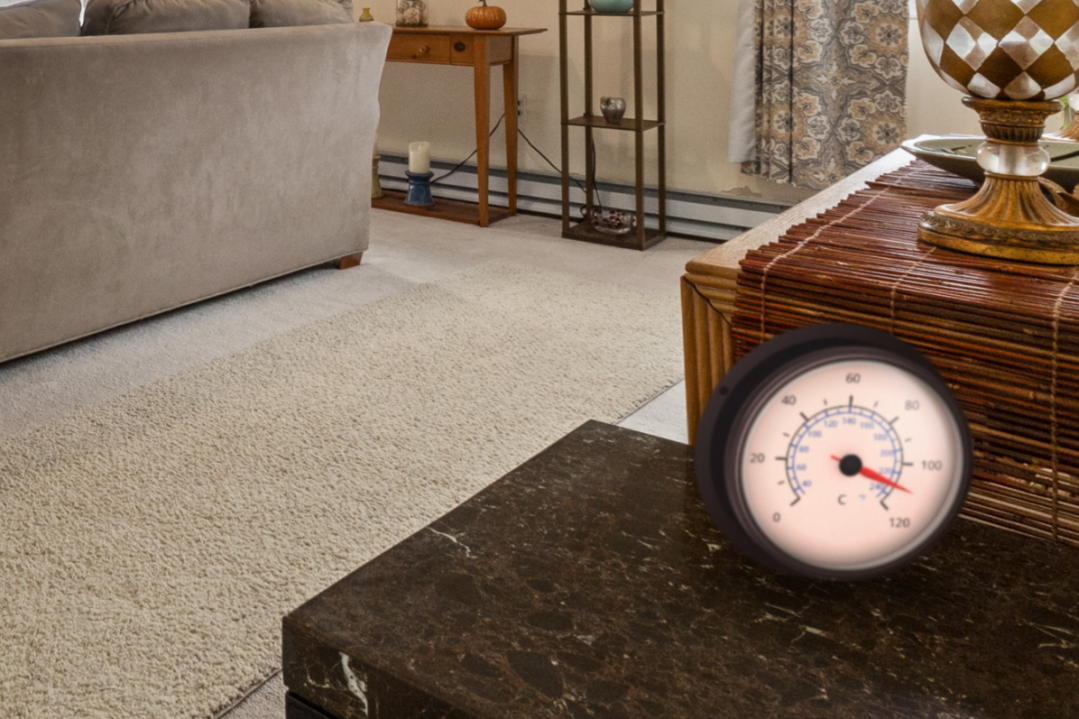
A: 110 °C
